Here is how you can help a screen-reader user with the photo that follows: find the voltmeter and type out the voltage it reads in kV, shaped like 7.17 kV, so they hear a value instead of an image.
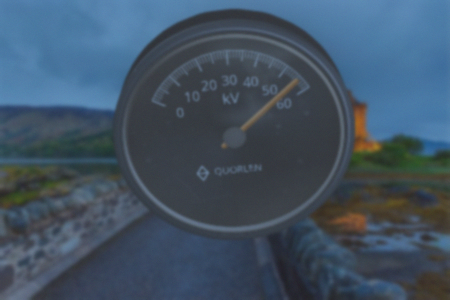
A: 55 kV
